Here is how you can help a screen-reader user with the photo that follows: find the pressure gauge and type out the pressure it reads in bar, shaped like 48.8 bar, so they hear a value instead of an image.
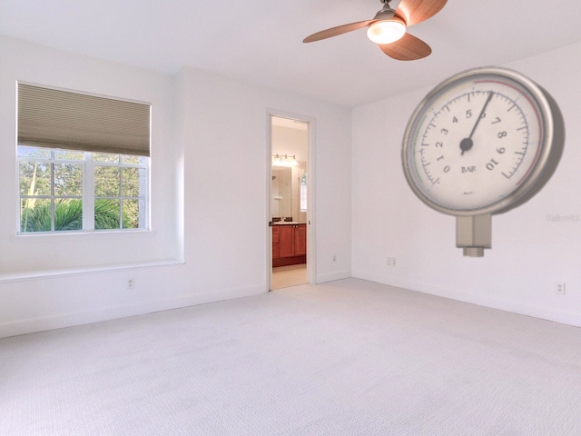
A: 6 bar
